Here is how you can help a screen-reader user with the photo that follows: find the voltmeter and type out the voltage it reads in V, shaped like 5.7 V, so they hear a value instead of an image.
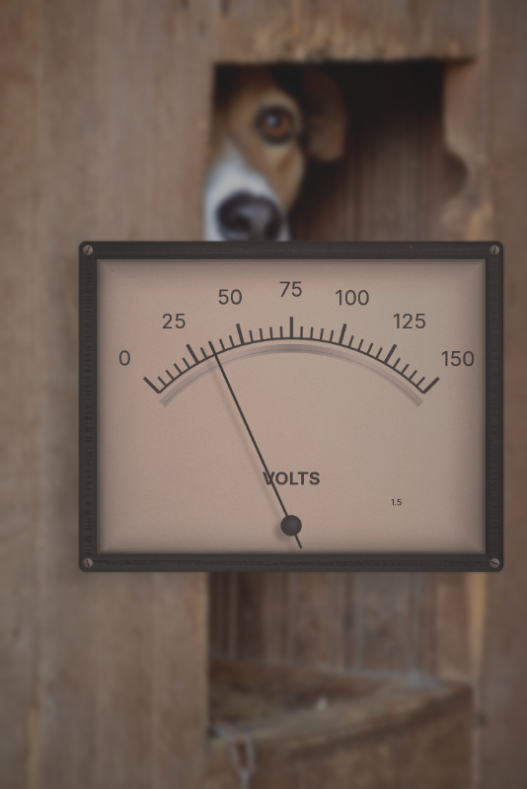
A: 35 V
